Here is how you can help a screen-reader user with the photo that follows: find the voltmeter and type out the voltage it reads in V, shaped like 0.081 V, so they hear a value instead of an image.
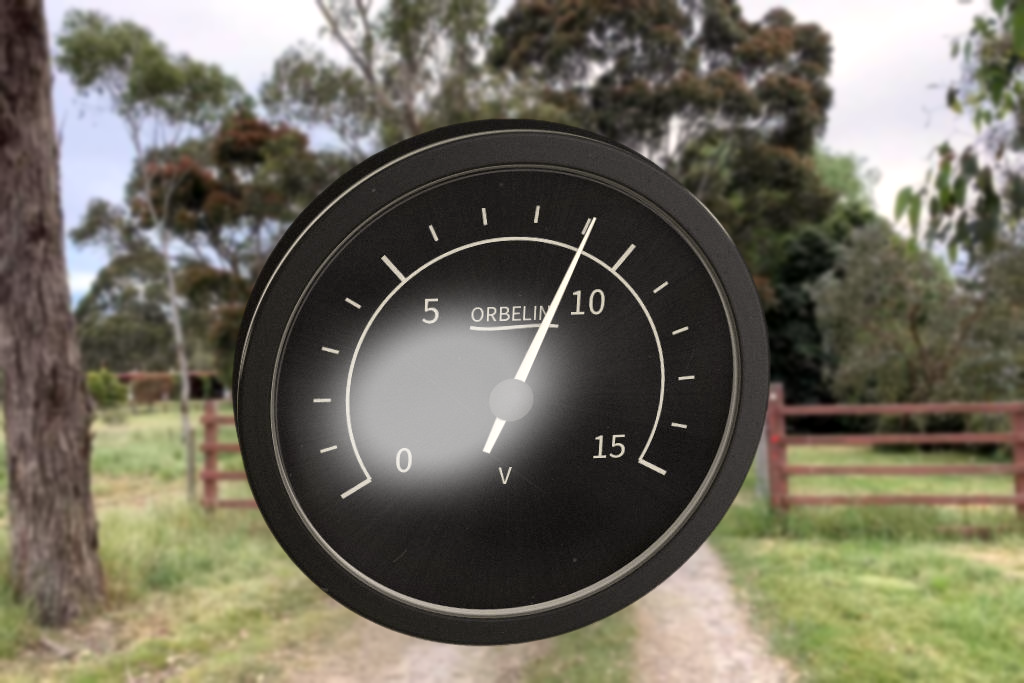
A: 9 V
